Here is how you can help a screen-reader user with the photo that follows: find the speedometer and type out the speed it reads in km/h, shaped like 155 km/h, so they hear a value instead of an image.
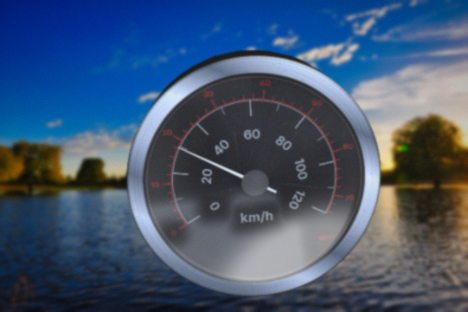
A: 30 km/h
